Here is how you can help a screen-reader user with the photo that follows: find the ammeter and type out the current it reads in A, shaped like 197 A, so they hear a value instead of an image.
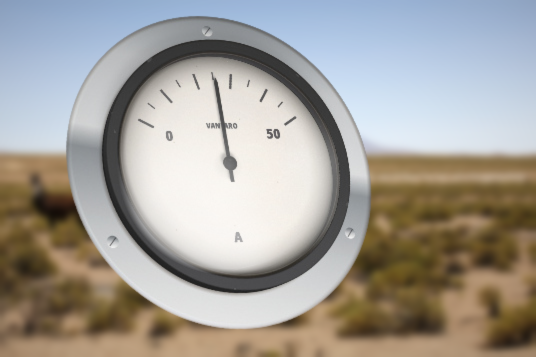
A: 25 A
